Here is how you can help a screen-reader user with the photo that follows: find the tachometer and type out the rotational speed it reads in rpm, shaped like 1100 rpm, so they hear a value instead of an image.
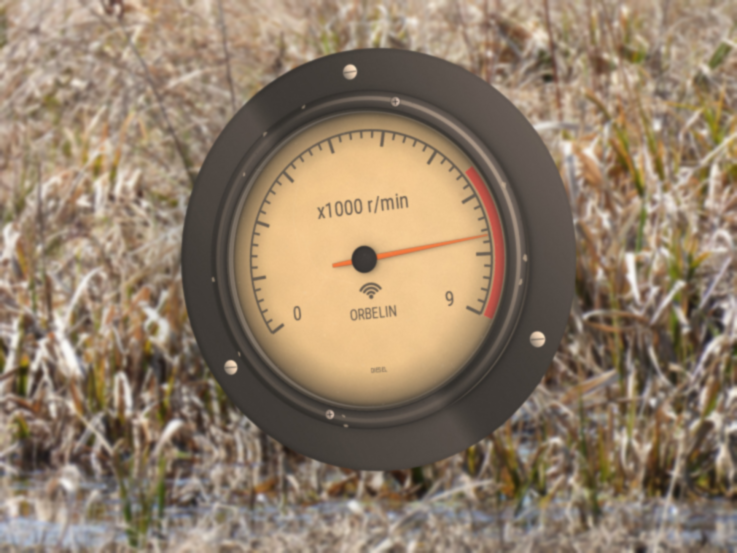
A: 7700 rpm
